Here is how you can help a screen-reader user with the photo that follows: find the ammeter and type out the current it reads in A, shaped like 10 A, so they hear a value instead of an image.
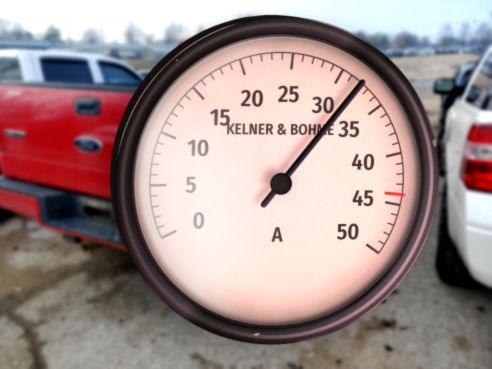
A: 32 A
